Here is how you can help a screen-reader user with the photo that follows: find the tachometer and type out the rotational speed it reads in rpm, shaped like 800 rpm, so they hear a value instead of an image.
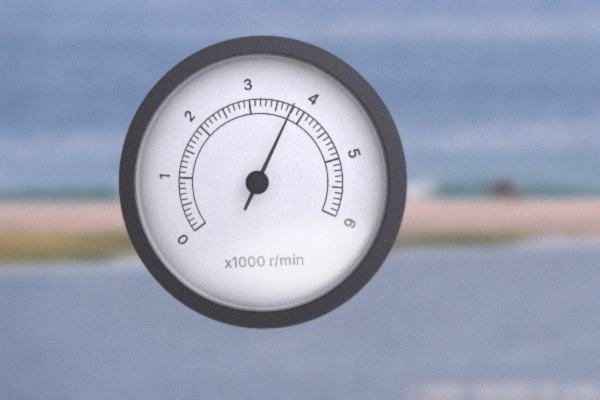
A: 3800 rpm
